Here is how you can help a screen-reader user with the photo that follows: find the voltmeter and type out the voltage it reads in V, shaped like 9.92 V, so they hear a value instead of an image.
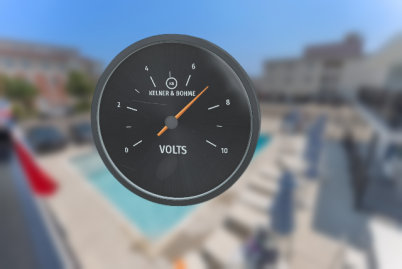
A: 7 V
